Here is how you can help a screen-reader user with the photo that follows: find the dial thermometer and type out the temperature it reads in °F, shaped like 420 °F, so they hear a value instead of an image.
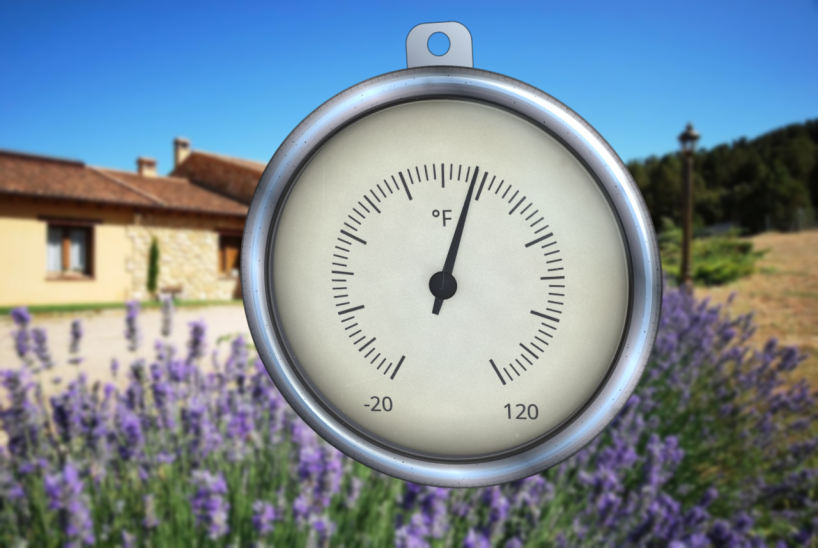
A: 58 °F
